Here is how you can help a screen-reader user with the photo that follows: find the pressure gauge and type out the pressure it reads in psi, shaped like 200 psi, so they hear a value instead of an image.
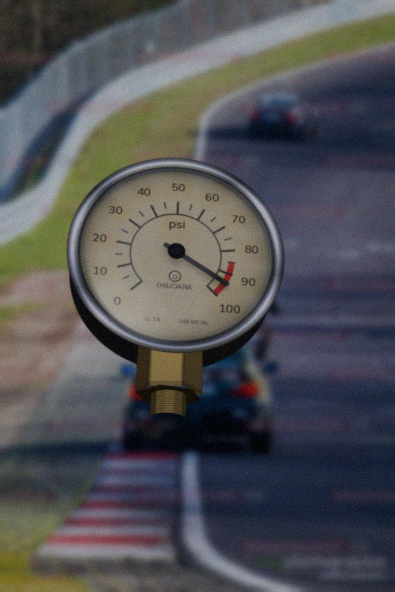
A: 95 psi
